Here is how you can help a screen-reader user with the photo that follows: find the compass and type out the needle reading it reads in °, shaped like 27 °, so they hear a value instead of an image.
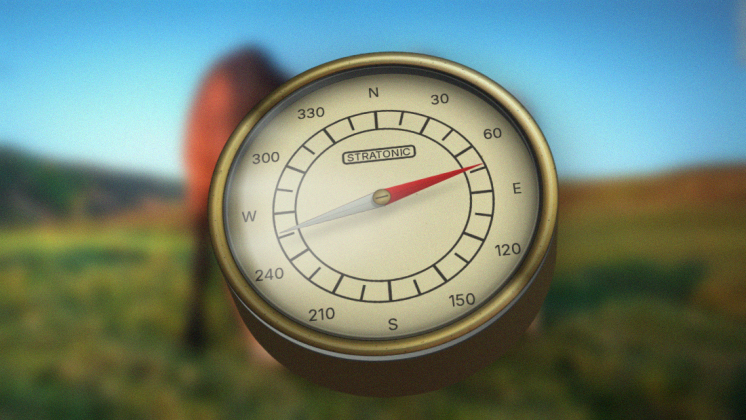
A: 75 °
